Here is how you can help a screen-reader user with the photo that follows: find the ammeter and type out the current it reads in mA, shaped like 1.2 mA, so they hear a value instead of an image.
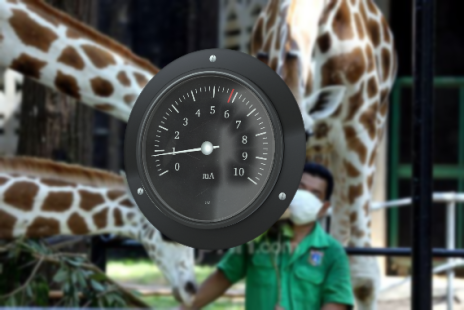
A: 0.8 mA
